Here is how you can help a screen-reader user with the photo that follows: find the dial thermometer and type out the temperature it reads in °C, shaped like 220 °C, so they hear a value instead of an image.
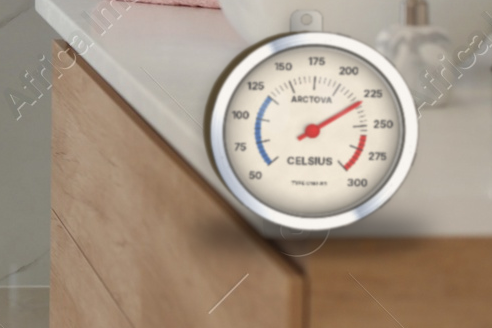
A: 225 °C
